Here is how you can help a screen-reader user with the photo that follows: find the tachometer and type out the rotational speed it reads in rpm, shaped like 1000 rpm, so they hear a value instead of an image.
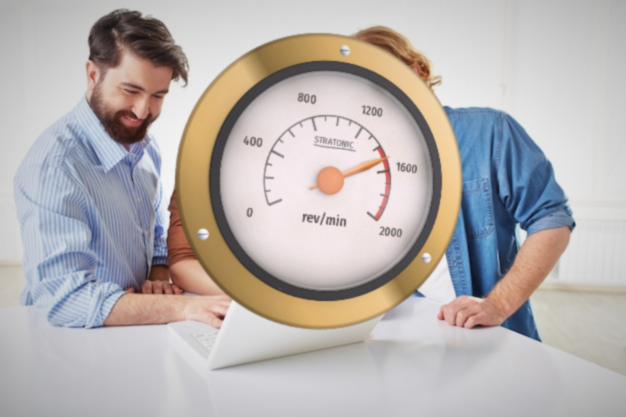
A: 1500 rpm
